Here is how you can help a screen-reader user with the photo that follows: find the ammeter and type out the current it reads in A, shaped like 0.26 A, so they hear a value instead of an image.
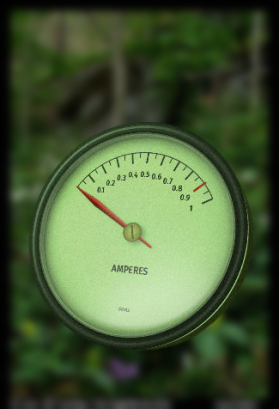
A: 0 A
